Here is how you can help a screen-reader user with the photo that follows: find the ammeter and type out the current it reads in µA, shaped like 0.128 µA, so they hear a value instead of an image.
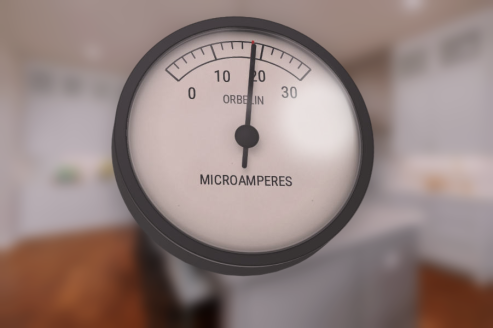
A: 18 µA
